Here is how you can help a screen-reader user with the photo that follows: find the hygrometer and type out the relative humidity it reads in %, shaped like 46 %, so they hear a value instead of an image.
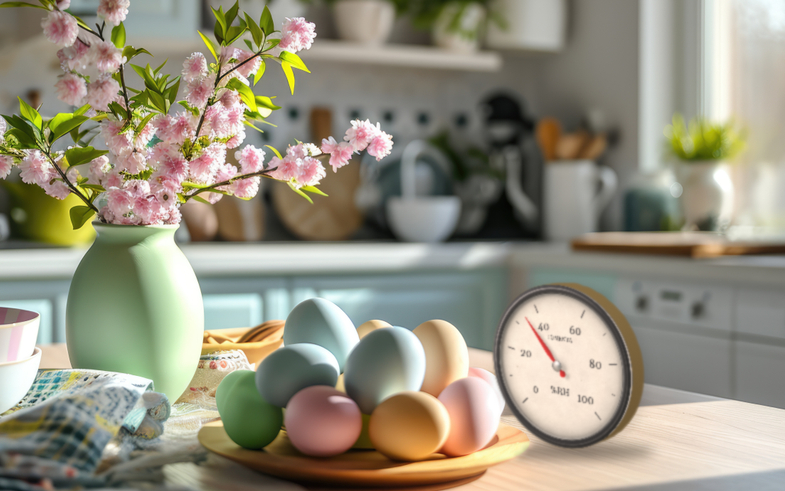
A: 35 %
